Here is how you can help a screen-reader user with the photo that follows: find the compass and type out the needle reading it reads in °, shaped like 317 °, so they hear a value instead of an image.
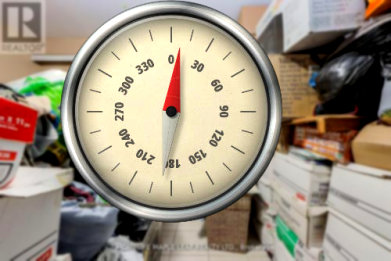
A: 7.5 °
